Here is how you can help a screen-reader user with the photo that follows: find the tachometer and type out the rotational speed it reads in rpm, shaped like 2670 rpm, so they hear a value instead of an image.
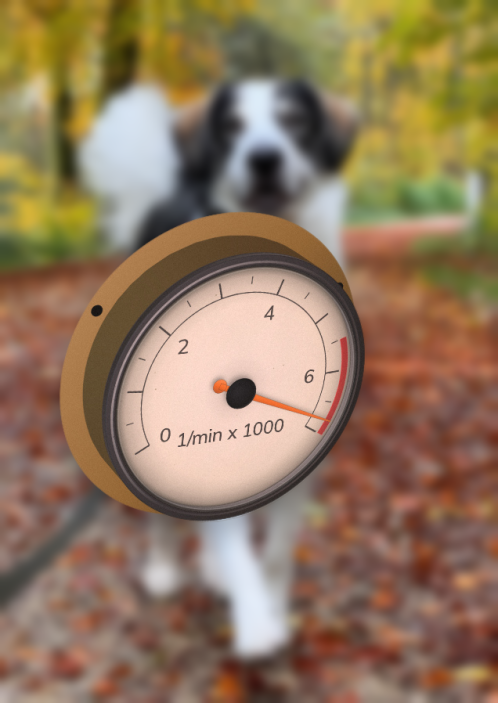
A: 6750 rpm
